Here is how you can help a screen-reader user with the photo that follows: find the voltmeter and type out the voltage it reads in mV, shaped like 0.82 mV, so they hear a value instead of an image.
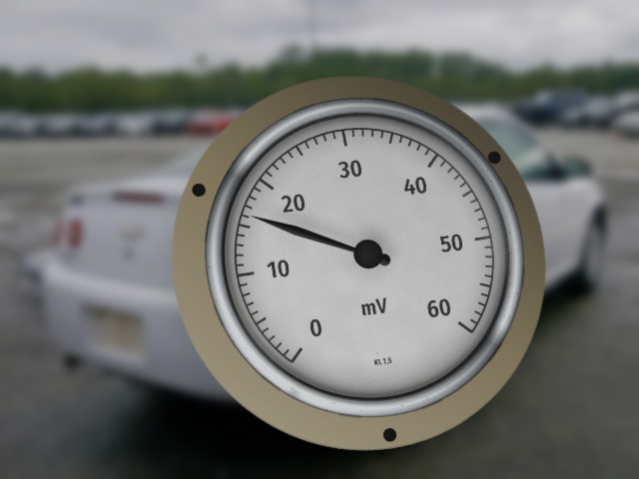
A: 16 mV
